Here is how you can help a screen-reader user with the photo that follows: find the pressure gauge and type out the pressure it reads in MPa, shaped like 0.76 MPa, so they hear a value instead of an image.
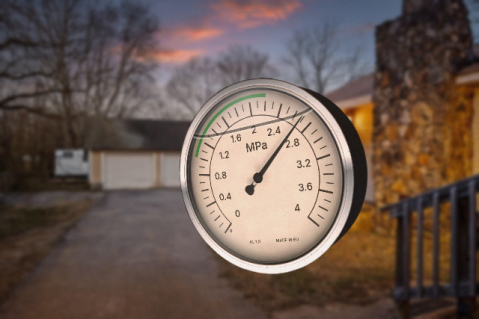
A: 2.7 MPa
